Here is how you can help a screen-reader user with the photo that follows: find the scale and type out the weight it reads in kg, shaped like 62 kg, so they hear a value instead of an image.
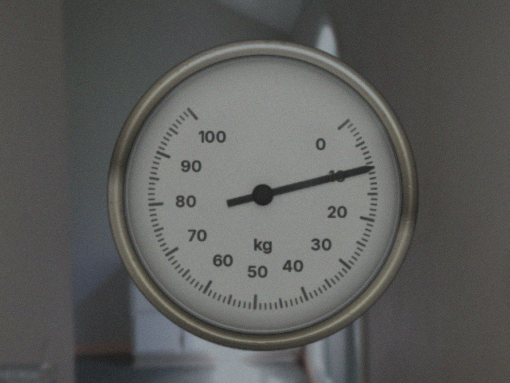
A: 10 kg
